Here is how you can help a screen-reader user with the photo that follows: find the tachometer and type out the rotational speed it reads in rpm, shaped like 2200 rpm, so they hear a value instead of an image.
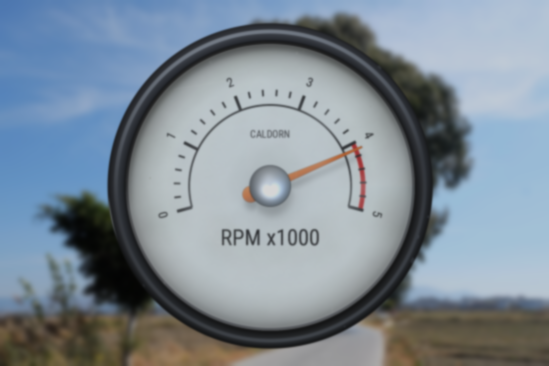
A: 4100 rpm
